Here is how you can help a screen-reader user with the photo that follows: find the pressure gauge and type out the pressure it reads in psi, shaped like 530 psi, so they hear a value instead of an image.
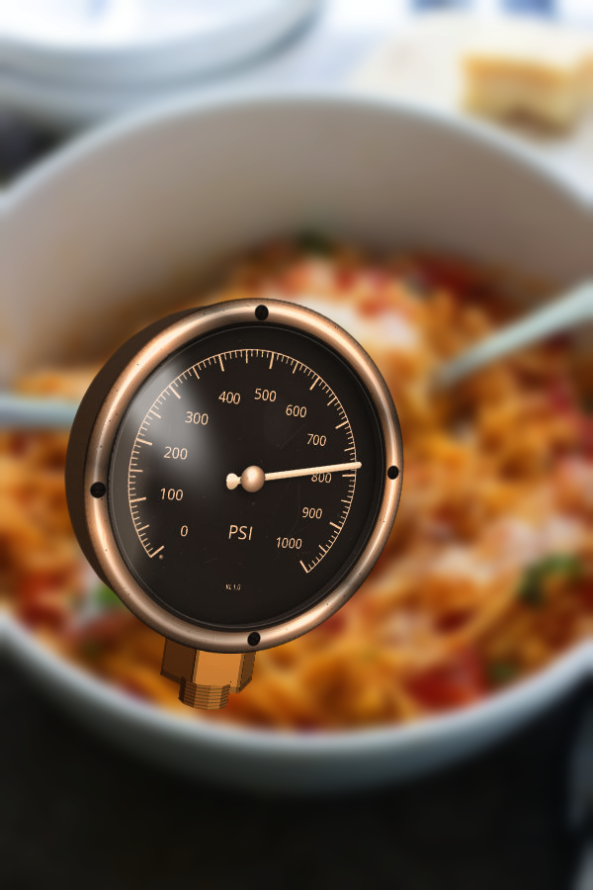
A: 780 psi
